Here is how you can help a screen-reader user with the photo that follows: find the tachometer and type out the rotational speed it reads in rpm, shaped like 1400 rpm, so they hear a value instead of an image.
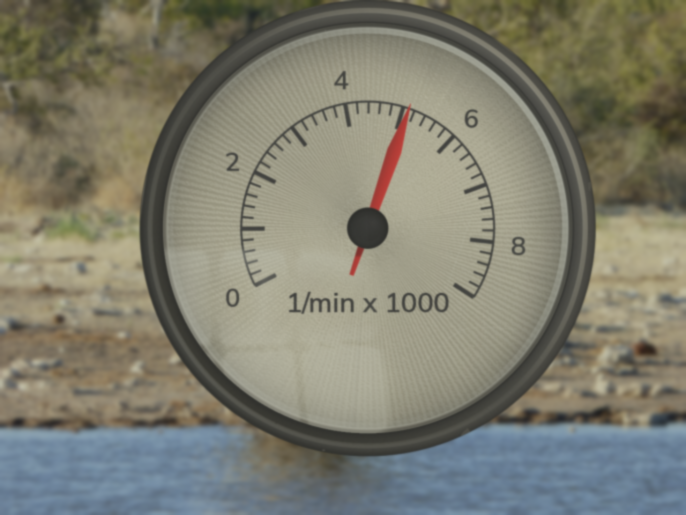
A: 5100 rpm
